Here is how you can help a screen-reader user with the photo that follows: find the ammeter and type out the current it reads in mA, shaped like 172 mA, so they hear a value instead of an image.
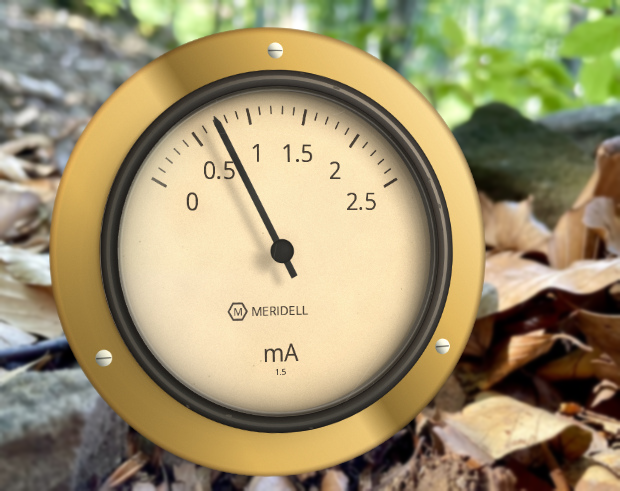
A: 0.7 mA
